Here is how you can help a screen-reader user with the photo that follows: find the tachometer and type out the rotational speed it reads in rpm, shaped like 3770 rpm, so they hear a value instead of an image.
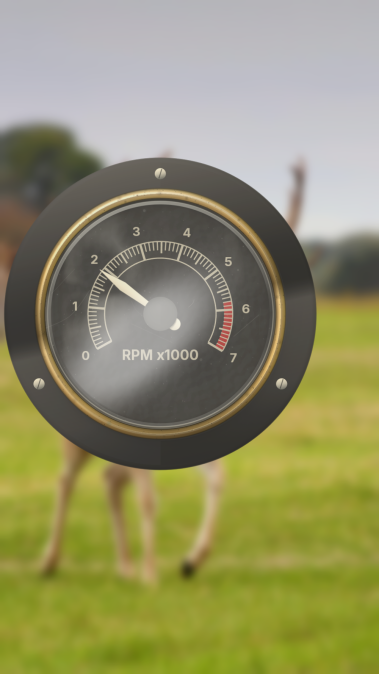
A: 1900 rpm
